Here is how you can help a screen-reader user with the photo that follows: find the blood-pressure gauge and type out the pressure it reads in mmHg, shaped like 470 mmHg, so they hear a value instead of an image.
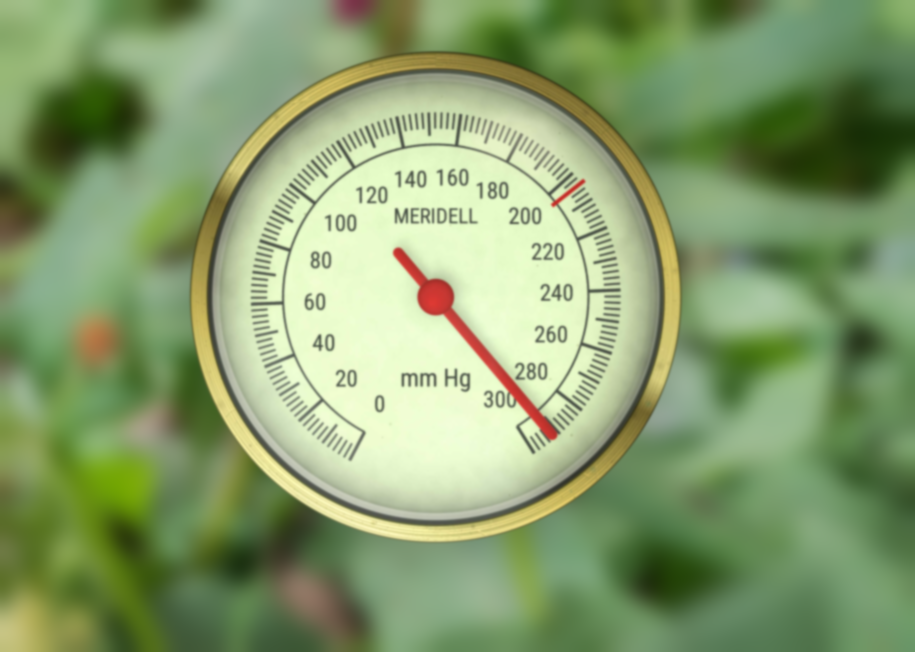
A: 292 mmHg
